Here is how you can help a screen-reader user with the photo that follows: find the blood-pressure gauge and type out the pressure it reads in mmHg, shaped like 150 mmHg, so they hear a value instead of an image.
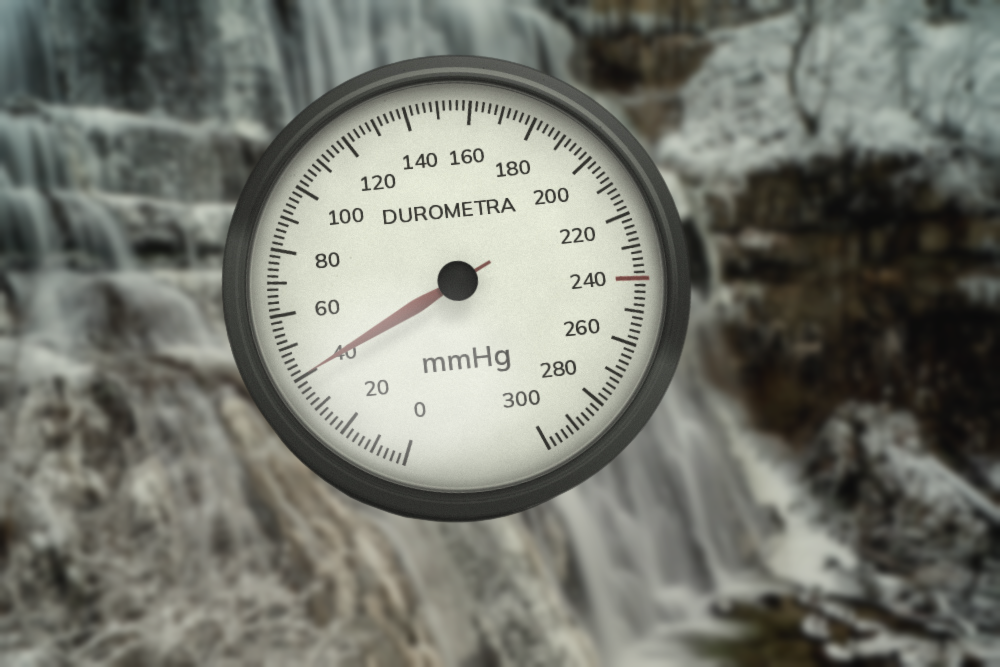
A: 40 mmHg
